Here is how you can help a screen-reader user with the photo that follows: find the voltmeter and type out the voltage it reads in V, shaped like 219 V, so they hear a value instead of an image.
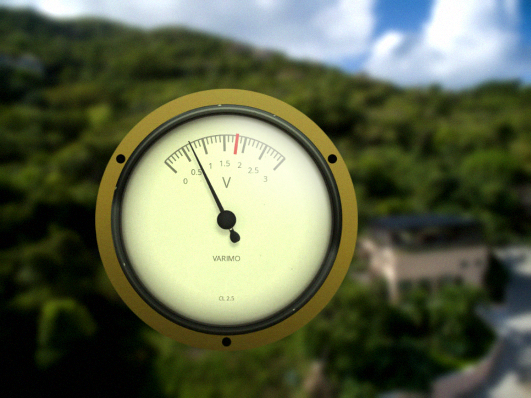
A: 0.7 V
